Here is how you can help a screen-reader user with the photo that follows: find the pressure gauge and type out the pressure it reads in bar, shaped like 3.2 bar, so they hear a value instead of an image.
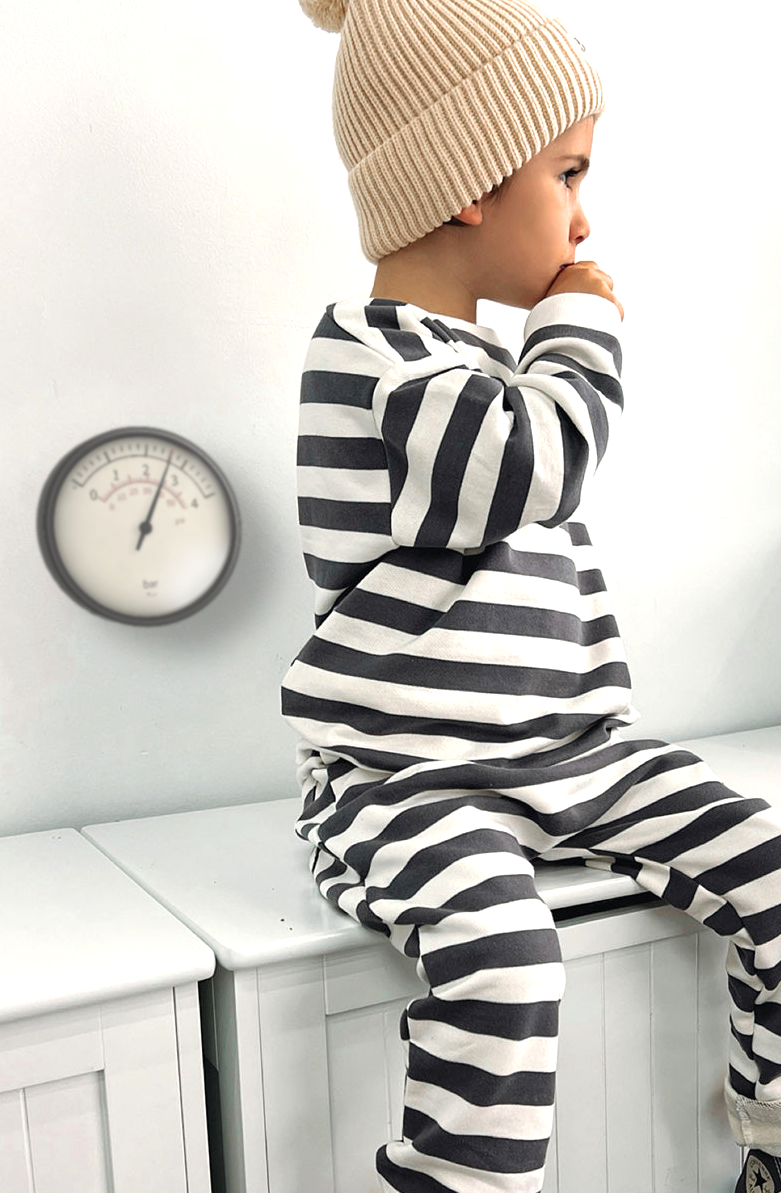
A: 2.6 bar
